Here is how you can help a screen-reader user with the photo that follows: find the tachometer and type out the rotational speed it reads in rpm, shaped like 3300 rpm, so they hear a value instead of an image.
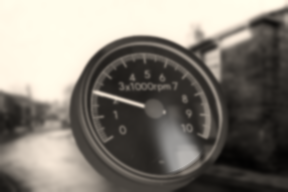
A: 2000 rpm
